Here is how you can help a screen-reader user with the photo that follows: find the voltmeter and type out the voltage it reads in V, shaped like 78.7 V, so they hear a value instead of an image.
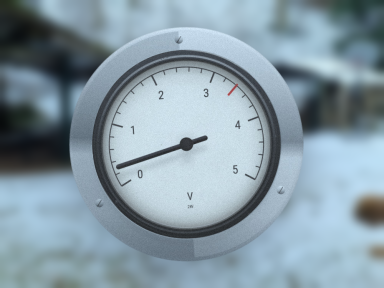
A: 0.3 V
